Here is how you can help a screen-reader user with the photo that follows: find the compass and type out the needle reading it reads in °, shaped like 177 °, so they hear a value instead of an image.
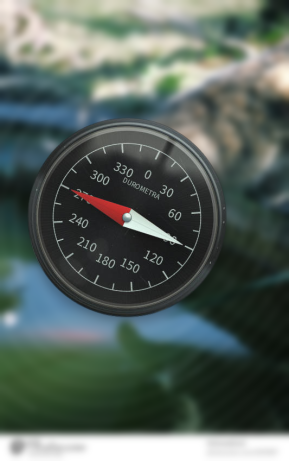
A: 270 °
